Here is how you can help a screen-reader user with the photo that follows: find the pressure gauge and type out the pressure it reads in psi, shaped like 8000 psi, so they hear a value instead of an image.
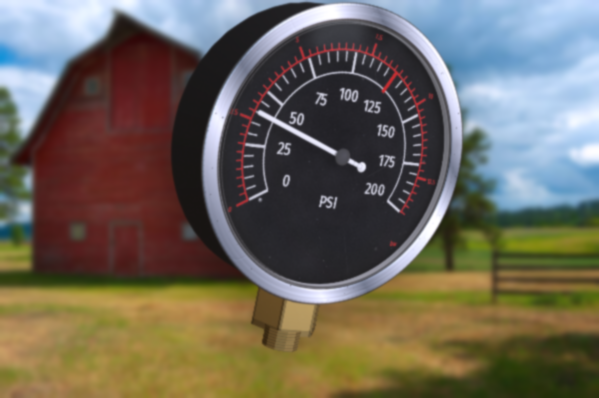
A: 40 psi
